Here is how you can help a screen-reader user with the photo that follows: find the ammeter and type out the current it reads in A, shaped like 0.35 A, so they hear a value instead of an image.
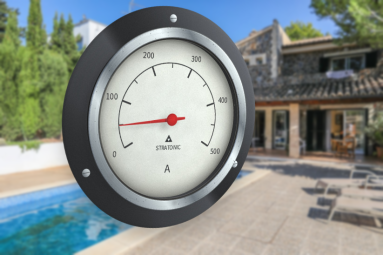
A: 50 A
